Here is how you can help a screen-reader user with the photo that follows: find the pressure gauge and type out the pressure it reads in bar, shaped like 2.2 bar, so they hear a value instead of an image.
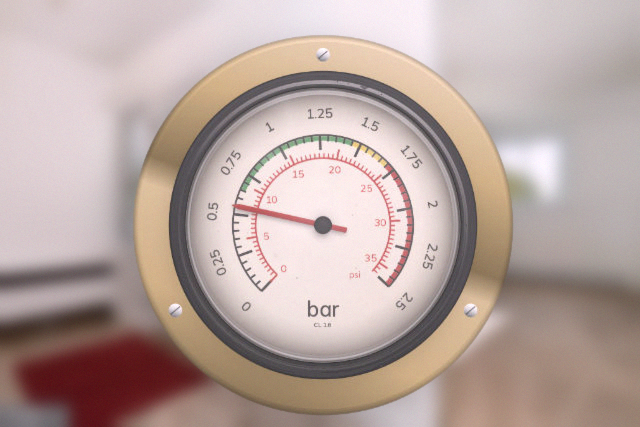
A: 0.55 bar
